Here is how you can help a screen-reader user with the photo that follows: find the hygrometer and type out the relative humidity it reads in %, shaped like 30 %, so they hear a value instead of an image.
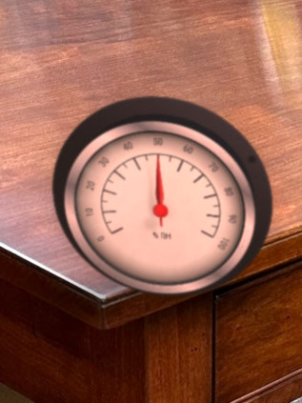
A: 50 %
